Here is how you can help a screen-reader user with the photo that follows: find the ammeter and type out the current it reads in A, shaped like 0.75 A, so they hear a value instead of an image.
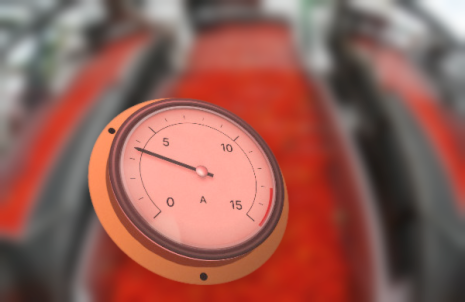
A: 3.5 A
